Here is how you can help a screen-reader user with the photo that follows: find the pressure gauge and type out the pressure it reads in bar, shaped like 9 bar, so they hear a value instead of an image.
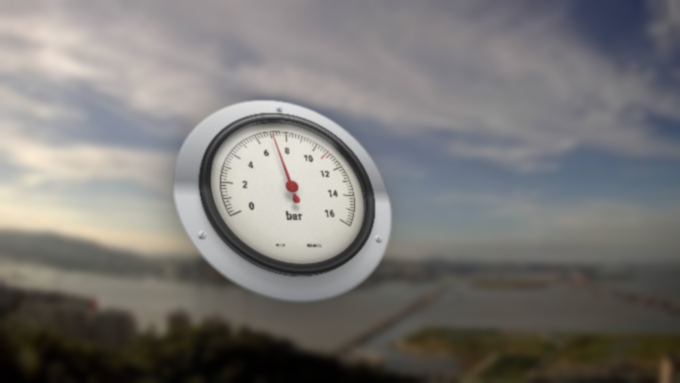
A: 7 bar
